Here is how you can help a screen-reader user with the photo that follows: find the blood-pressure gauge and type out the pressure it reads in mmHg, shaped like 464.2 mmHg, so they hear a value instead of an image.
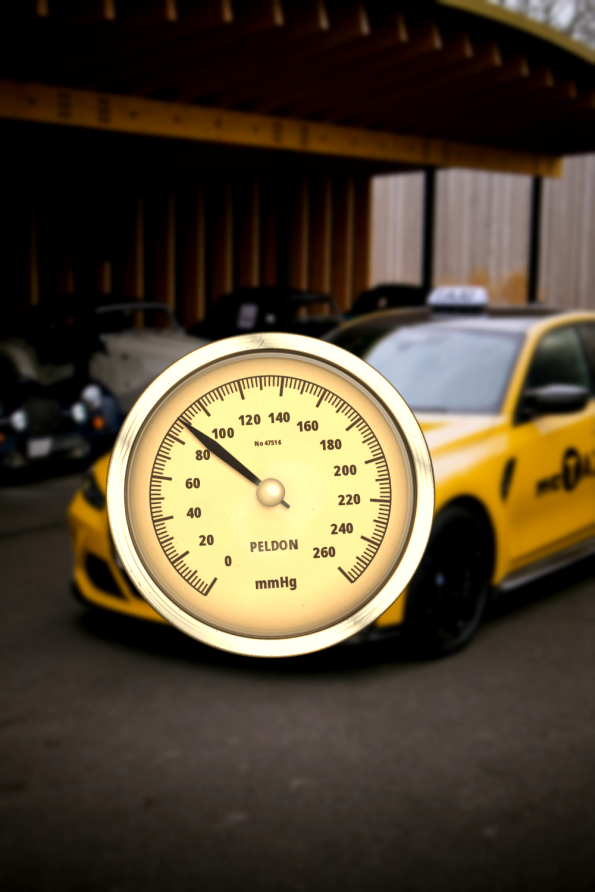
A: 88 mmHg
